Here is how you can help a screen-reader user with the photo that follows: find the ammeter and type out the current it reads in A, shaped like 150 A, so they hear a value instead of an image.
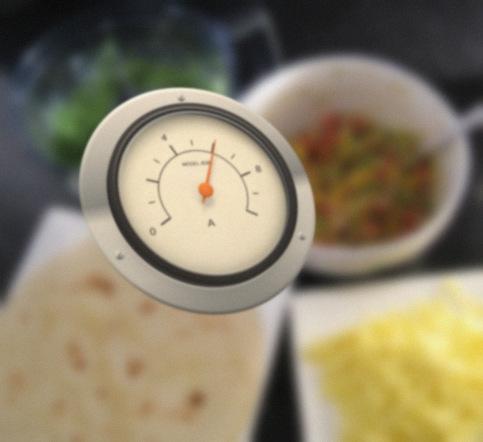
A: 6 A
